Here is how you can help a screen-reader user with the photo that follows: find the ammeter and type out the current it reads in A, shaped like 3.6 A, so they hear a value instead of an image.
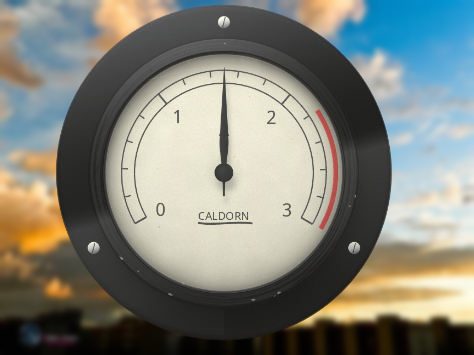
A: 1.5 A
